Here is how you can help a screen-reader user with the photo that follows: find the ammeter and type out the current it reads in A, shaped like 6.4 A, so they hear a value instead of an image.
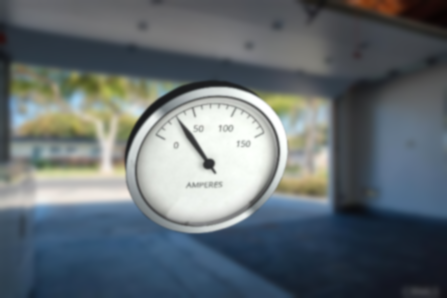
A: 30 A
